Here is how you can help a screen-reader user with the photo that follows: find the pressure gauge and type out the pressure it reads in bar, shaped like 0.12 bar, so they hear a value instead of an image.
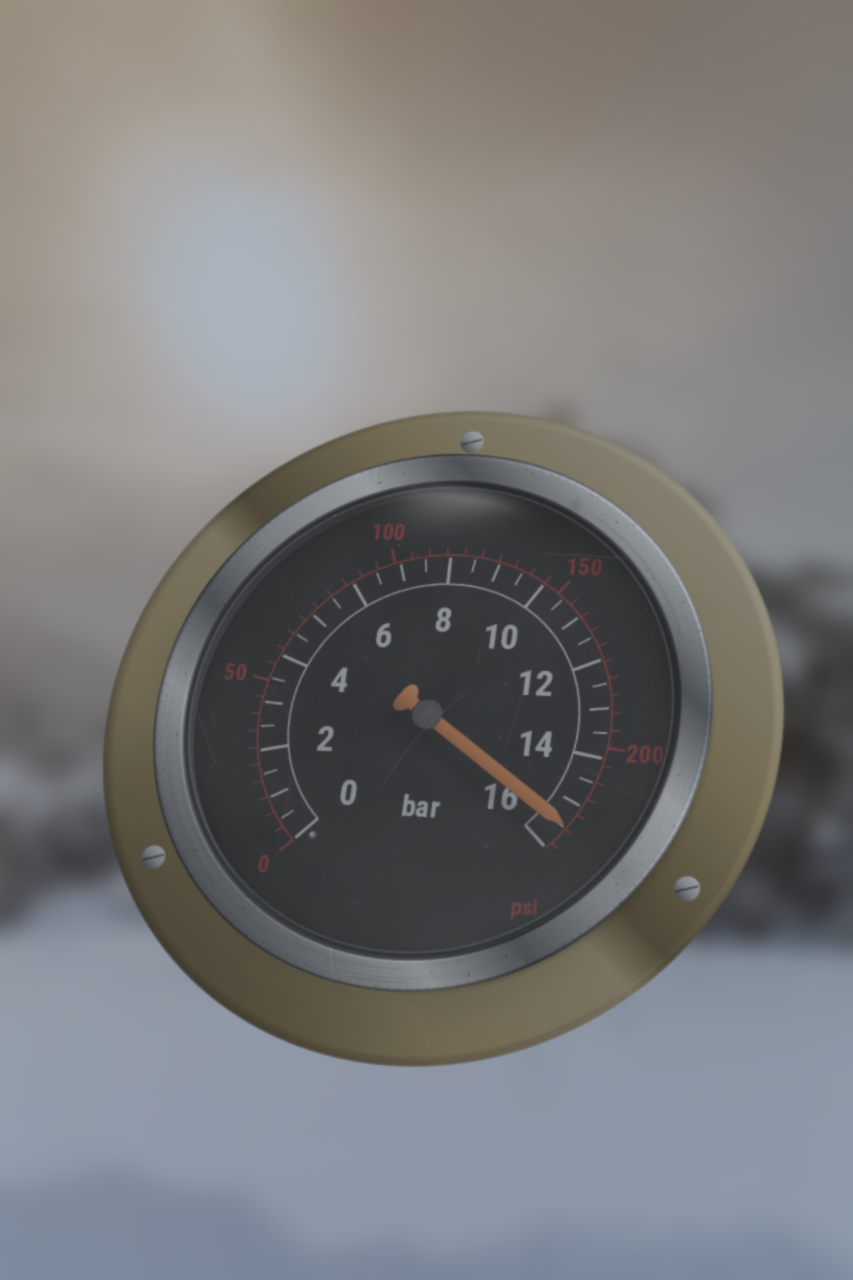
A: 15.5 bar
